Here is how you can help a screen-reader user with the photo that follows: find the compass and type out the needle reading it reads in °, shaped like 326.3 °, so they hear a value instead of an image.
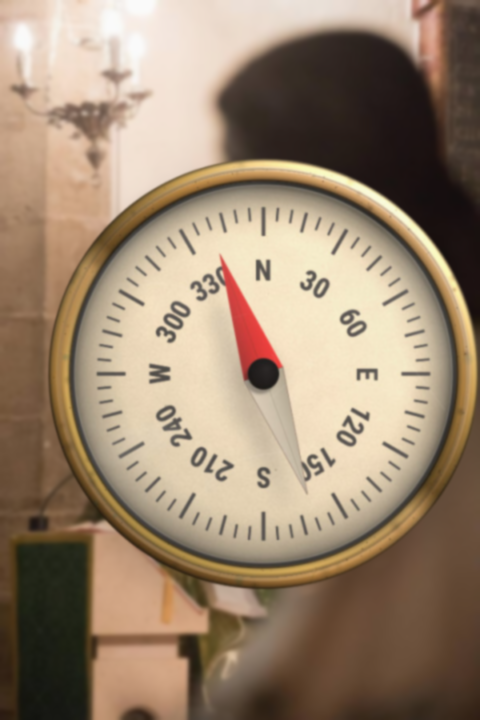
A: 340 °
